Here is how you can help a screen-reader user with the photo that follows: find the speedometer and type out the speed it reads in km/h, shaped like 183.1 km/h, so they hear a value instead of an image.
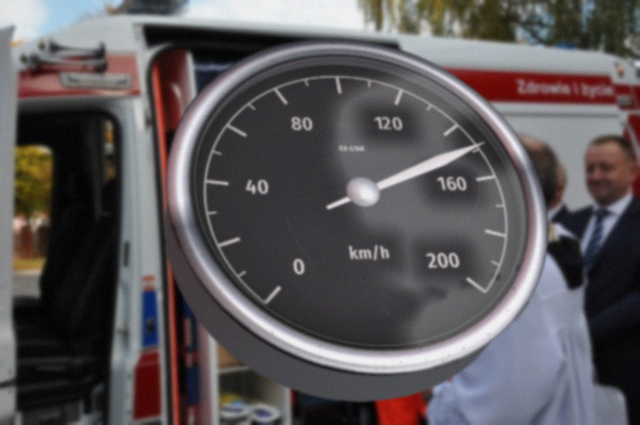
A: 150 km/h
